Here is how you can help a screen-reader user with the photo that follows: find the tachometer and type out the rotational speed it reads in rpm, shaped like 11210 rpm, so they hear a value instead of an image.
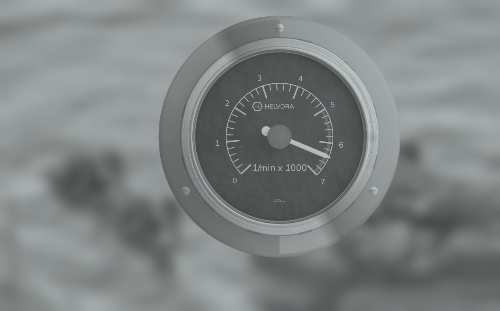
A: 6400 rpm
